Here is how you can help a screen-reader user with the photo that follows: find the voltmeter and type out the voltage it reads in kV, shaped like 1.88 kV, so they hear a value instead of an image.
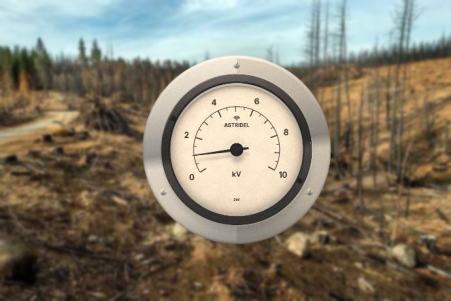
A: 1 kV
